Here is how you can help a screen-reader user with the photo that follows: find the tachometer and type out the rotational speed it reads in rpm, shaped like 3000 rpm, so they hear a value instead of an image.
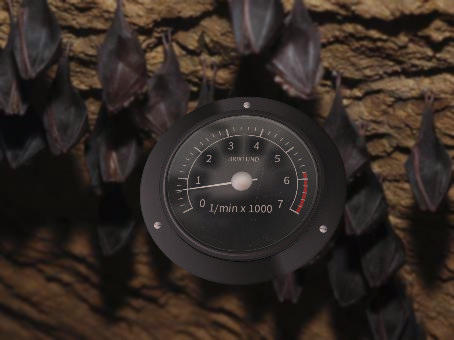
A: 600 rpm
